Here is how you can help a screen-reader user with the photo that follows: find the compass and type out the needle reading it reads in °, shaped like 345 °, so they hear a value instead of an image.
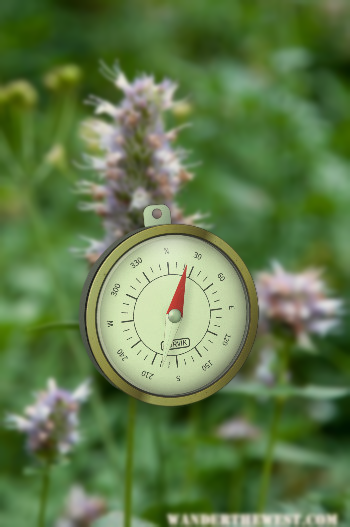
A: 20 °
